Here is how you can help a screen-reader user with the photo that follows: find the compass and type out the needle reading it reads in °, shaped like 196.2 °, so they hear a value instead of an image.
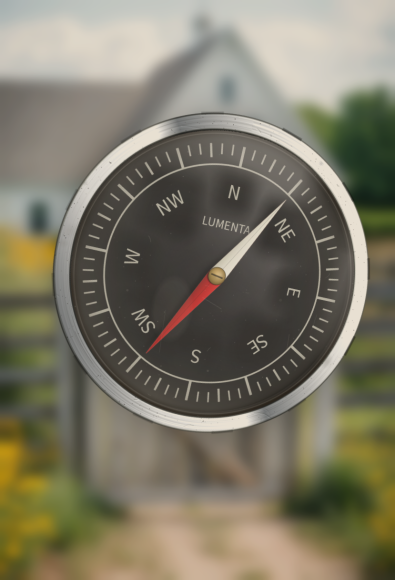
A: 210 °
